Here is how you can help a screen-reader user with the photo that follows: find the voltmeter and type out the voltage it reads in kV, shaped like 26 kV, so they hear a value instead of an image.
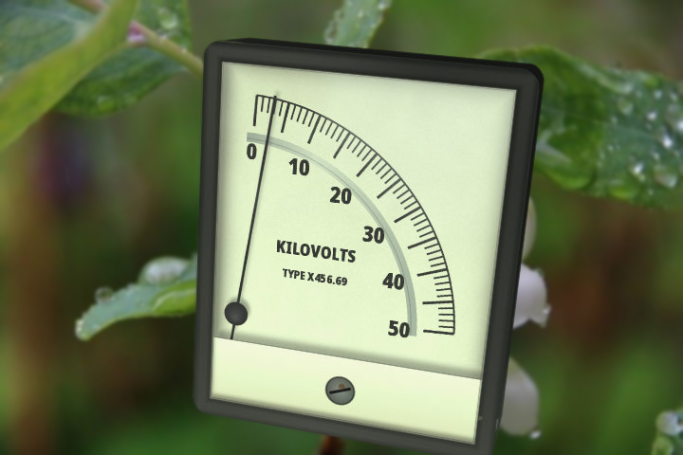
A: 3 kV
